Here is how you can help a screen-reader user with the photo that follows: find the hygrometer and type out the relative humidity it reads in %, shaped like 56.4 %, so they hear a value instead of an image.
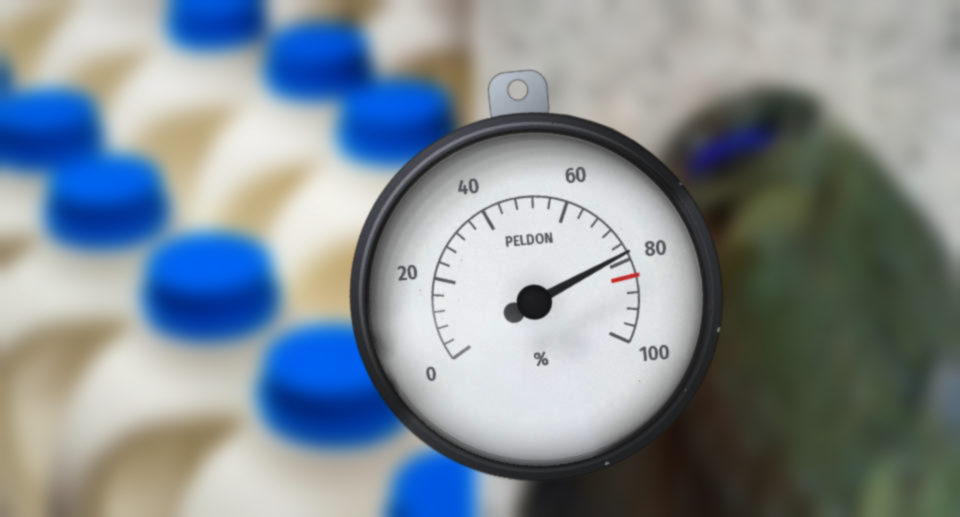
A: 78 %
